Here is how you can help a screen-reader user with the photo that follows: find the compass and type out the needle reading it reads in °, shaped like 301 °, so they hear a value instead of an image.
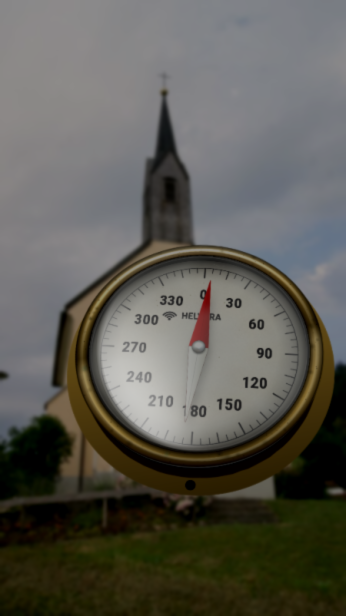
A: 5 °
